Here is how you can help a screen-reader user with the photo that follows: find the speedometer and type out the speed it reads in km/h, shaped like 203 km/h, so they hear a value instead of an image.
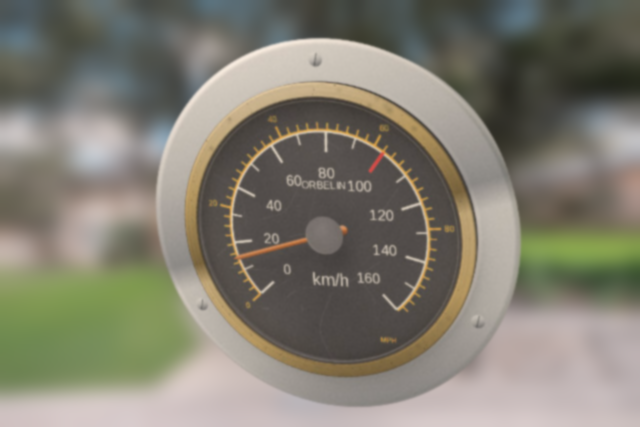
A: 15 km/h
